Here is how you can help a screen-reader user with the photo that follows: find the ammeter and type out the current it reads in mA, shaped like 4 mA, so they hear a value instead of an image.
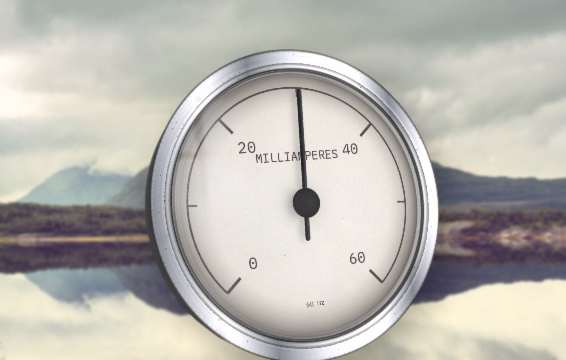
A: 30 mA
